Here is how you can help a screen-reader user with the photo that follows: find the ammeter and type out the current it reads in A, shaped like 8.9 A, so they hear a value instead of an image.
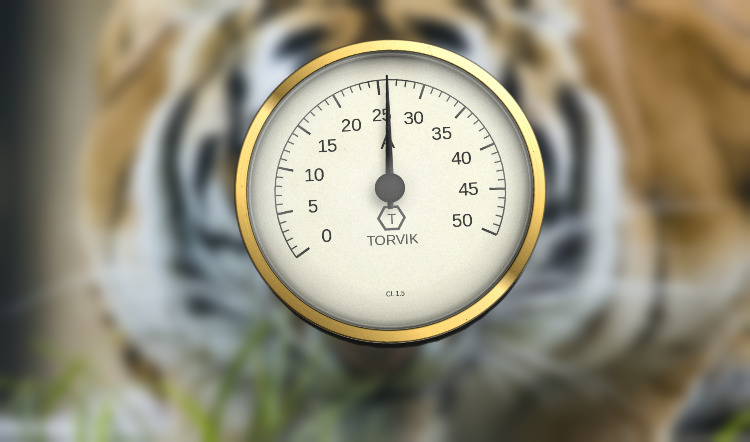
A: 26 A
